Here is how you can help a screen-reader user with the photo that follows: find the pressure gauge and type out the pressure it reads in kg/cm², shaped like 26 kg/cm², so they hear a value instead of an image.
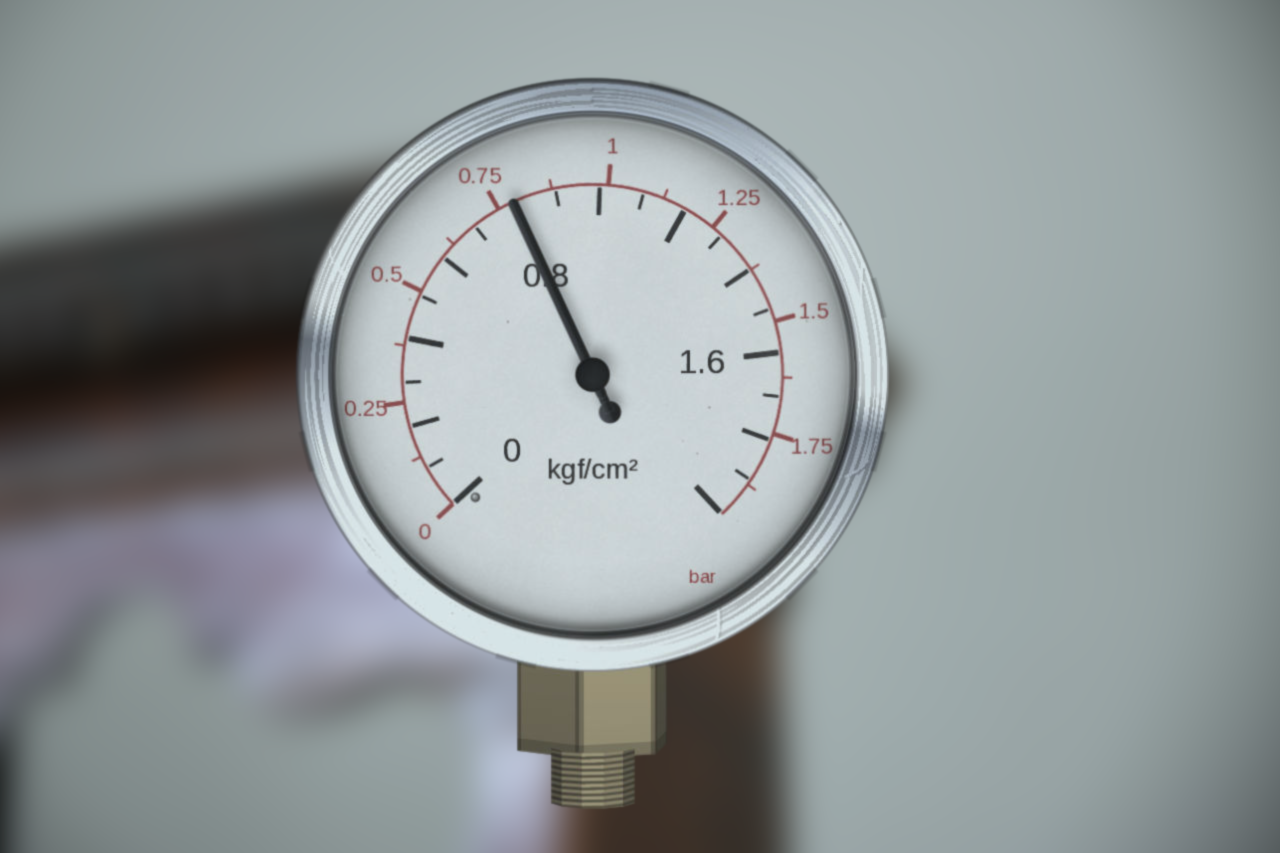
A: 0.8 kg/cm²
